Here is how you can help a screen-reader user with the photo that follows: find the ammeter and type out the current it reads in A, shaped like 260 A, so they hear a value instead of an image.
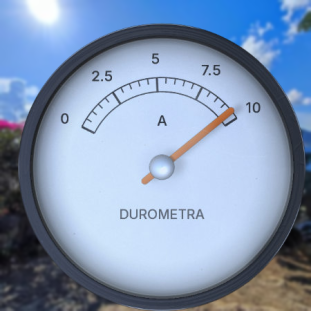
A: 9.5 A
